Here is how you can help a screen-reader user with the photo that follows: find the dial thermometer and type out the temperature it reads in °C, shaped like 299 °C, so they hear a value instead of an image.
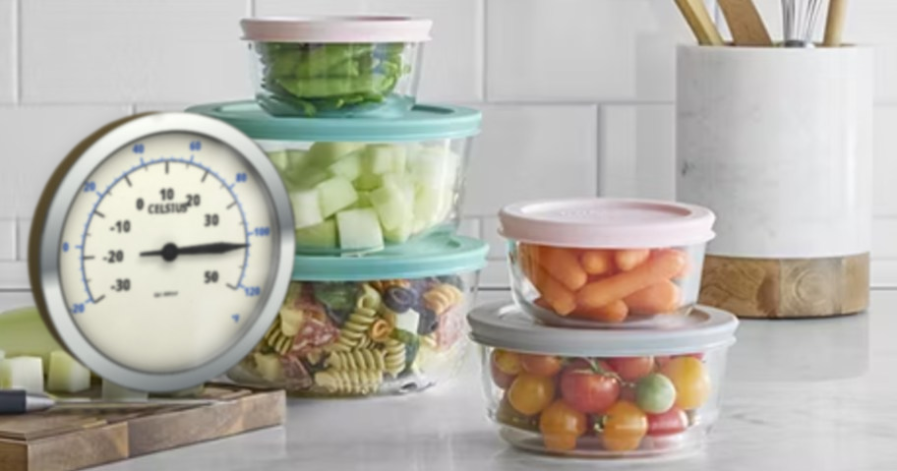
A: 40 °C
